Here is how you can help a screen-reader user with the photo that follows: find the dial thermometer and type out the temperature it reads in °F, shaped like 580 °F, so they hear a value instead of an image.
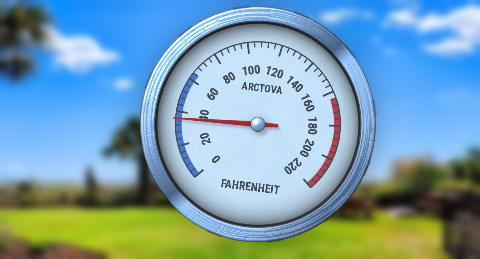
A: 36 °F
